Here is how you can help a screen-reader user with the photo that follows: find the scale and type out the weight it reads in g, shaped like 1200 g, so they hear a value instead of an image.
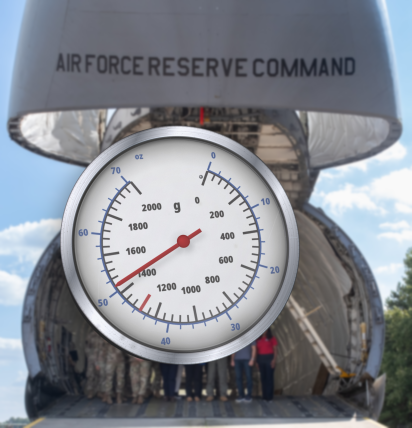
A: 1440 g
